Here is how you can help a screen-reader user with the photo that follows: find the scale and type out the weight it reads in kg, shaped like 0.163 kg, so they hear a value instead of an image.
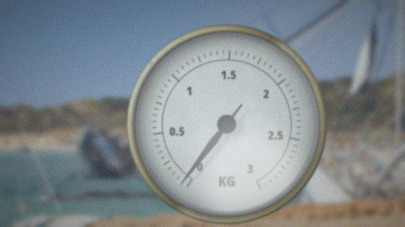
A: 0.05 kg
